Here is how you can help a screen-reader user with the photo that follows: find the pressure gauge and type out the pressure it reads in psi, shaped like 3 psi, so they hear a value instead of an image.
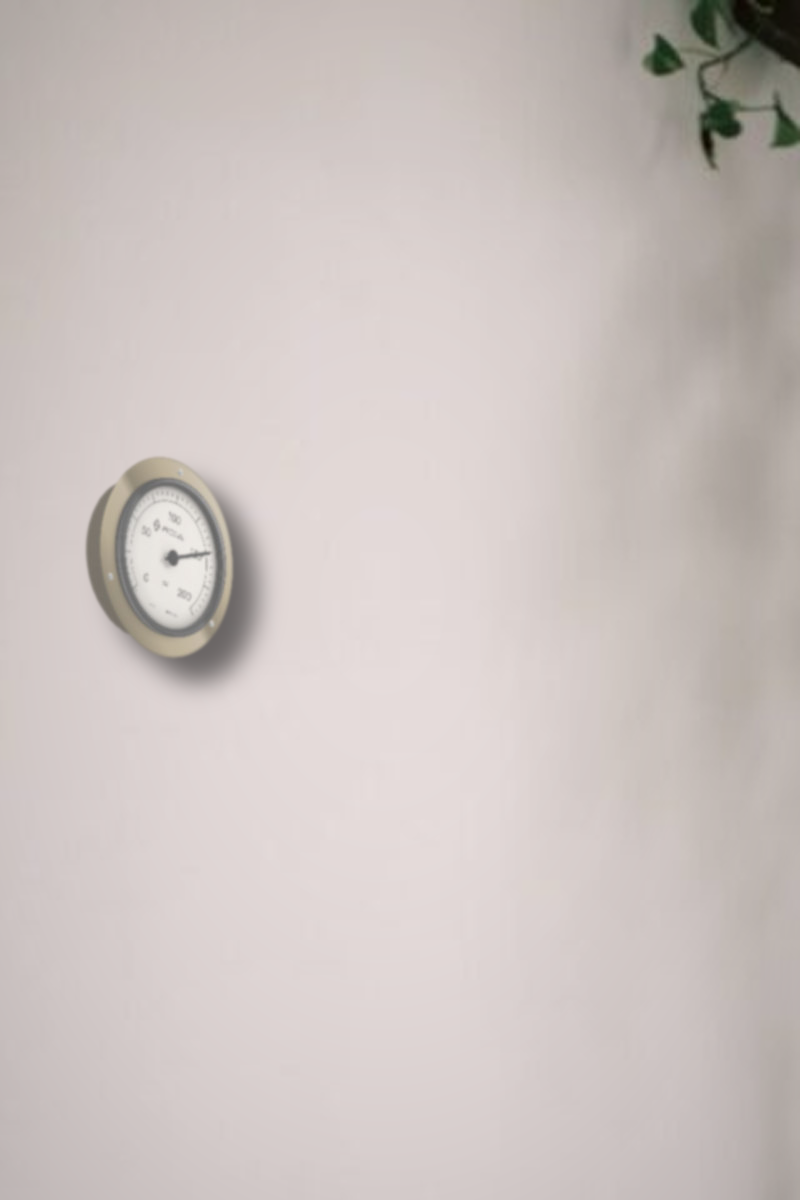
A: 150 psi
